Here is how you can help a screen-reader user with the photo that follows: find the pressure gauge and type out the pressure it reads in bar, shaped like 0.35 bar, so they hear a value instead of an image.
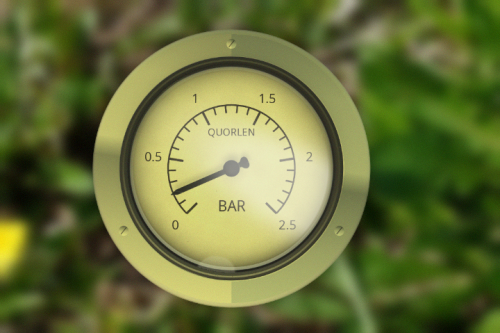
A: 0.2 bar
